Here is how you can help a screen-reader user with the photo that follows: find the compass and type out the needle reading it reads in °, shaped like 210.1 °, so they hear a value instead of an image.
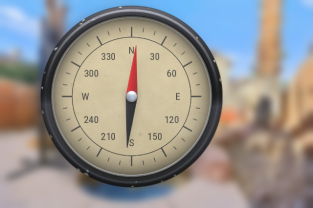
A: 5 °
